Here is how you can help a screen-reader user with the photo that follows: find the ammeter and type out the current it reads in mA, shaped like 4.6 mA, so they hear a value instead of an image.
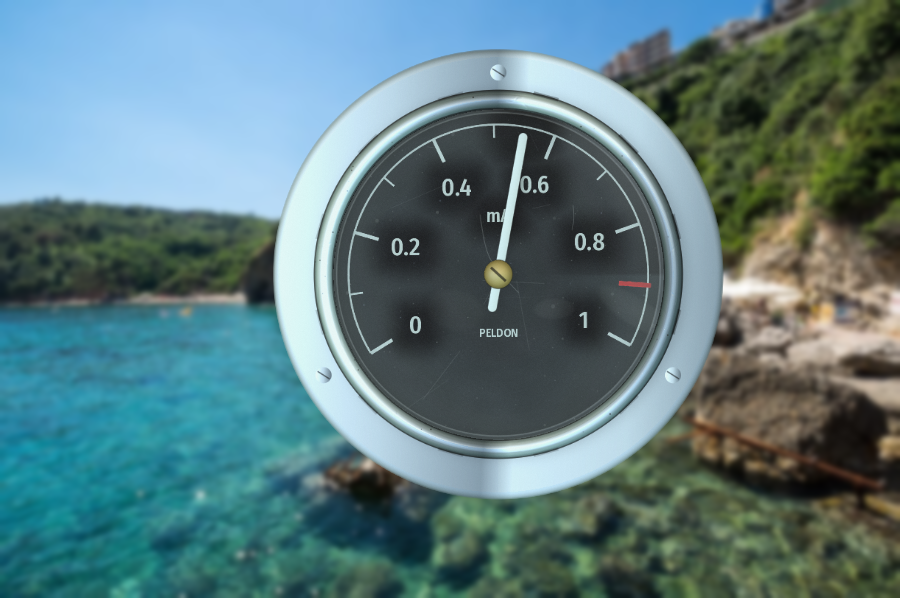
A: 0.55 mA
